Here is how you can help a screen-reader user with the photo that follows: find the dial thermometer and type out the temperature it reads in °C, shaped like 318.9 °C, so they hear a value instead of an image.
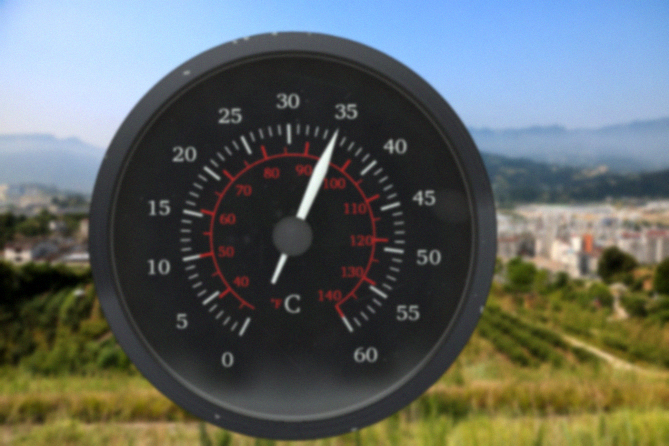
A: 35 °C
